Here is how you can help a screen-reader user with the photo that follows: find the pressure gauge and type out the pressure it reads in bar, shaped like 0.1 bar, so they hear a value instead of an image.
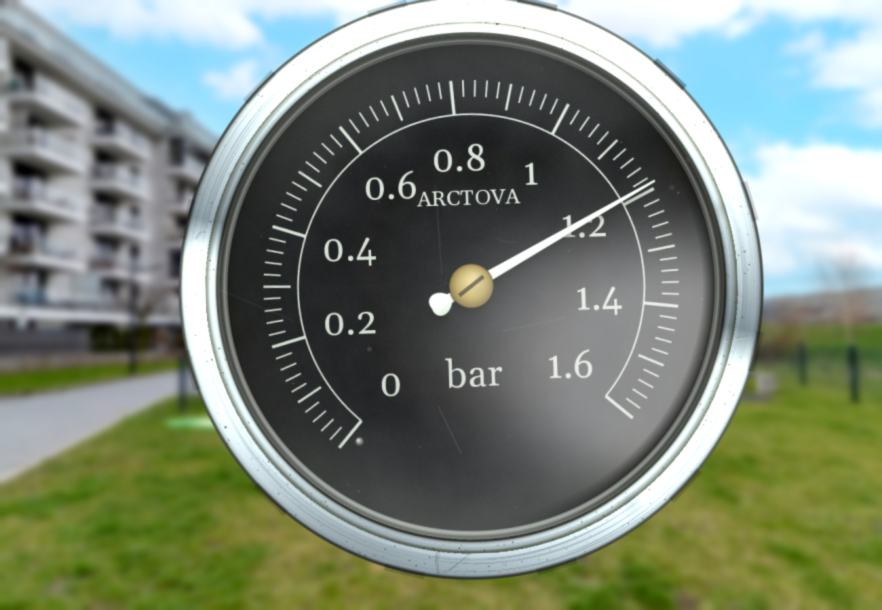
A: 1.19 bar
